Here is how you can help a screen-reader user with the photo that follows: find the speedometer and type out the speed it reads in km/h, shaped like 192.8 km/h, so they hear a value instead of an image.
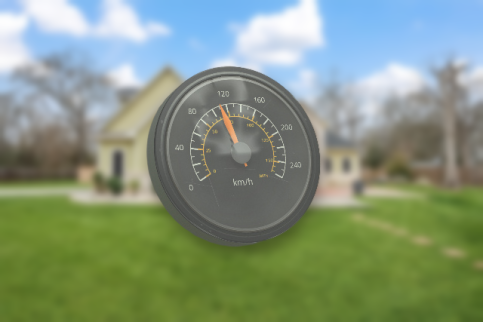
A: 110 km/h
